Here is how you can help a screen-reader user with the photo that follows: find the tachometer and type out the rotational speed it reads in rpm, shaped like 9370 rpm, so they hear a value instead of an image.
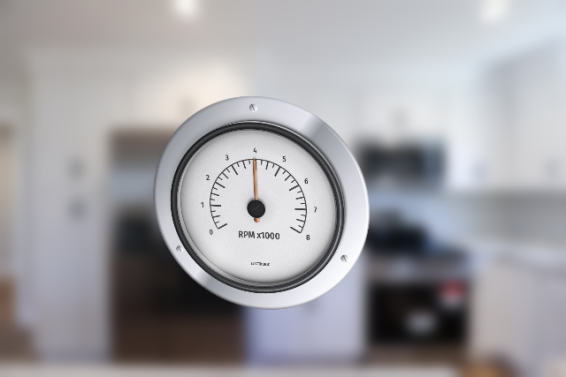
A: 4000 rpm
